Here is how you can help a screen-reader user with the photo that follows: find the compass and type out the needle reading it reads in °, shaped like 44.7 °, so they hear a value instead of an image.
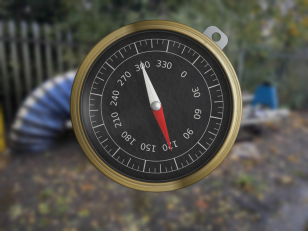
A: 120 °
